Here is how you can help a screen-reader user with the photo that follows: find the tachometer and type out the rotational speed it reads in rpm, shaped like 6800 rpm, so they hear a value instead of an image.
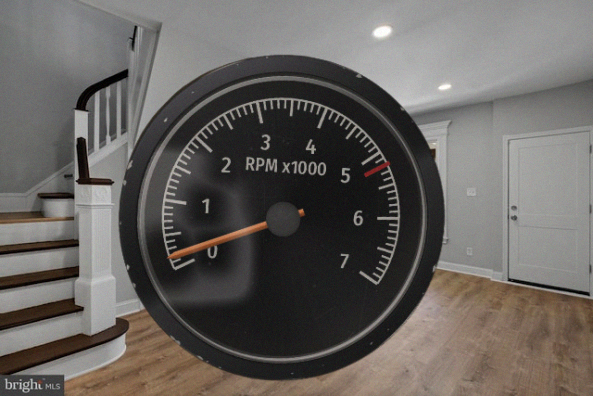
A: 200 rpm
